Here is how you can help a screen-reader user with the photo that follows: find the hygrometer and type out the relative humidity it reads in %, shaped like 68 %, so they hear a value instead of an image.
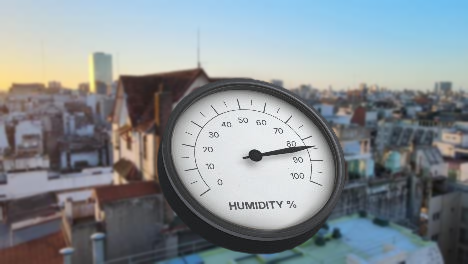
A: 85 %
